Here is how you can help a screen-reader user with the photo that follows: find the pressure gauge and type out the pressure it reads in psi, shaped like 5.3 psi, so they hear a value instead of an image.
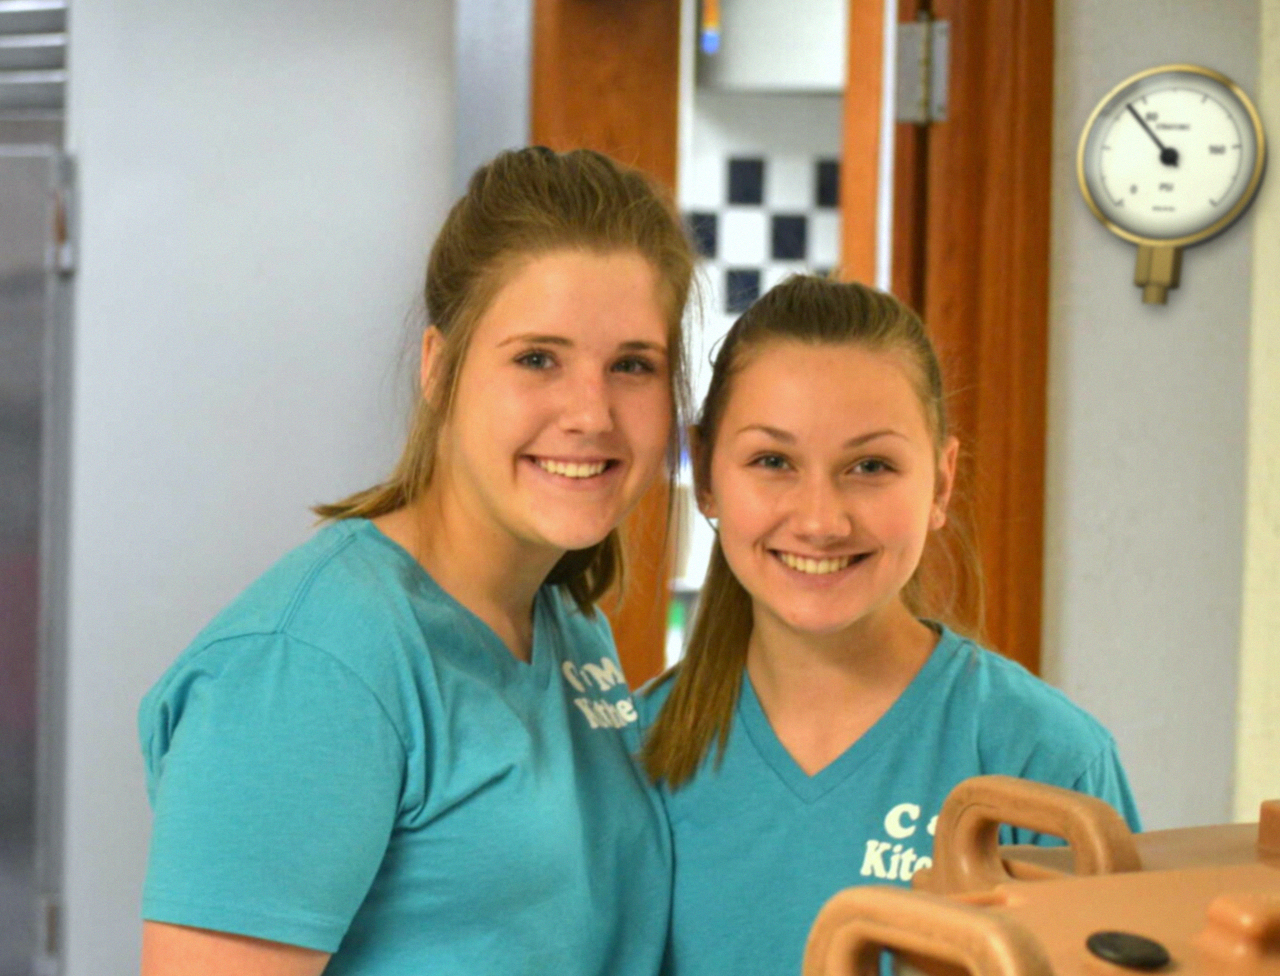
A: 70 psi
